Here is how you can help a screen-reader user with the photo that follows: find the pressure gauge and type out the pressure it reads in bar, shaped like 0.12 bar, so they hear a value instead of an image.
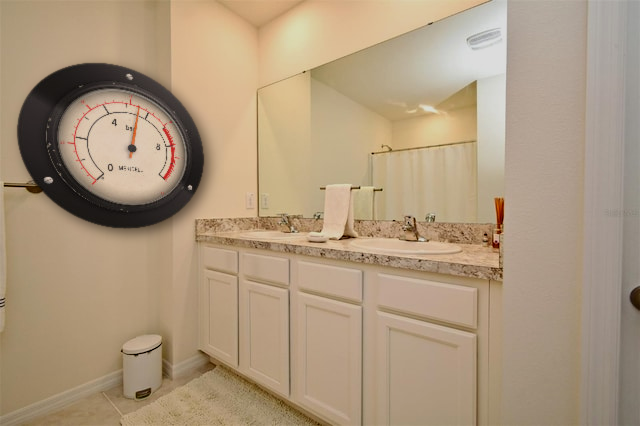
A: 5.5 bar
